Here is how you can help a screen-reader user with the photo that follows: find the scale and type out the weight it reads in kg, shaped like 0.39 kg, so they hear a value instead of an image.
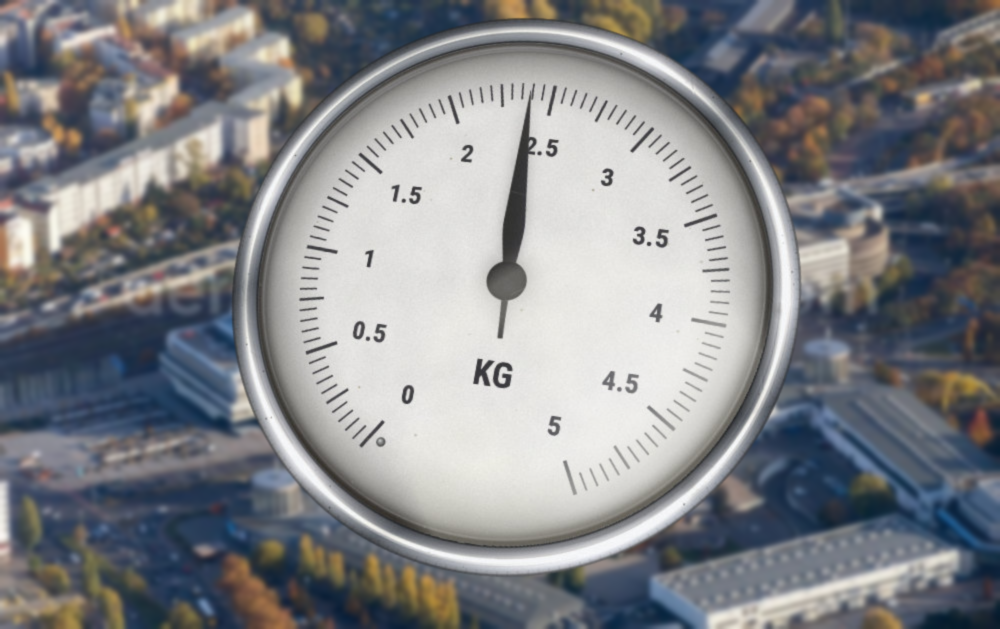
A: 2.4 kg
